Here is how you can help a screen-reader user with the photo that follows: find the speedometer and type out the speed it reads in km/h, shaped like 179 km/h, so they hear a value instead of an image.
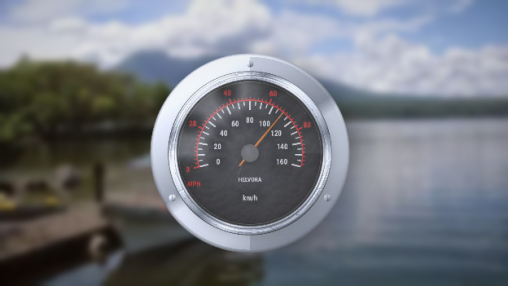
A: 110 km/h
